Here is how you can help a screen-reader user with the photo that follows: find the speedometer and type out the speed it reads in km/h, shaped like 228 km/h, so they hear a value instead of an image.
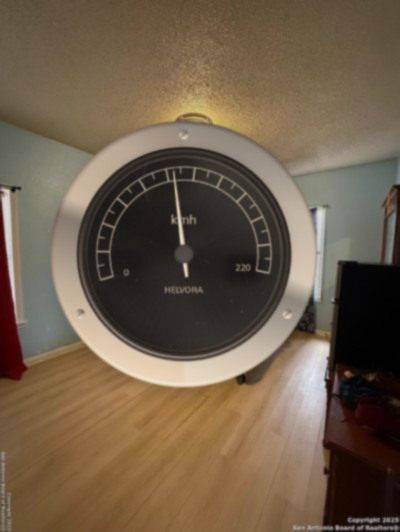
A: 105 km/h
